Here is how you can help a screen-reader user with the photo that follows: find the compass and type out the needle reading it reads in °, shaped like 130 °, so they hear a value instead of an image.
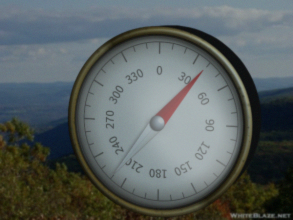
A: 40 °
